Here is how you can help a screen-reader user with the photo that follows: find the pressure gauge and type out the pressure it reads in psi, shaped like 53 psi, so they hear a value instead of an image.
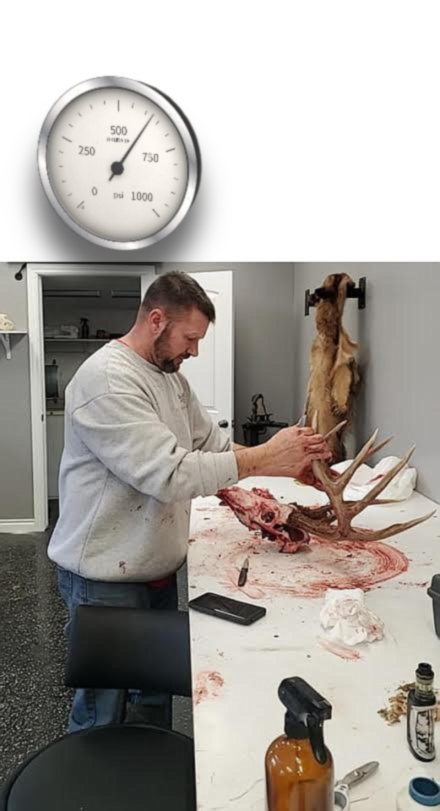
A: 625 psi
